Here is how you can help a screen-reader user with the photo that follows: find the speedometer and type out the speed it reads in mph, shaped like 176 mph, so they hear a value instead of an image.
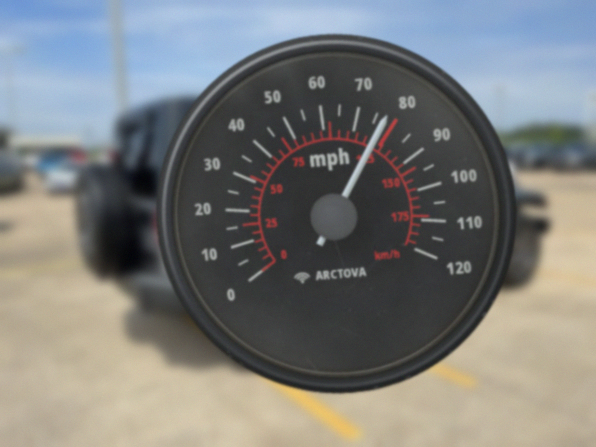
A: 77.5 mph
